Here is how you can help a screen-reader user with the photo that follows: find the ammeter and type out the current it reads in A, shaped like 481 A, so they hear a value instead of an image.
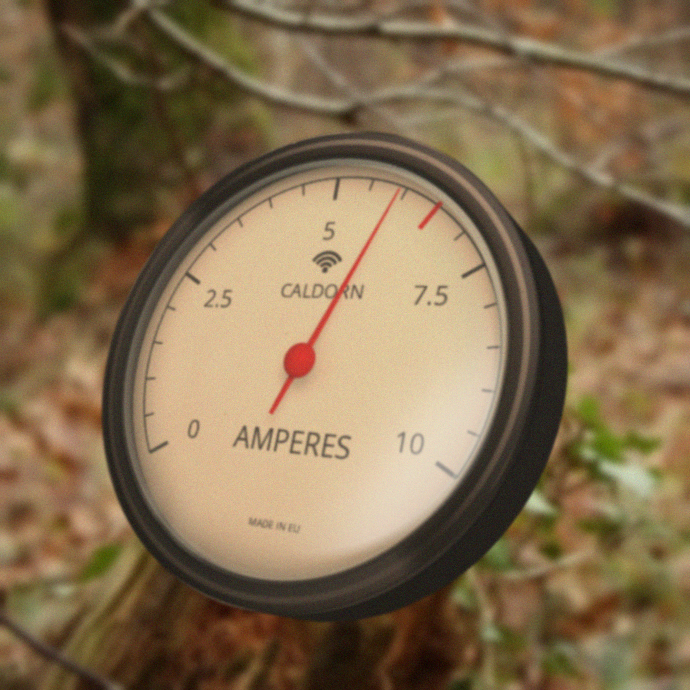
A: 6 A
